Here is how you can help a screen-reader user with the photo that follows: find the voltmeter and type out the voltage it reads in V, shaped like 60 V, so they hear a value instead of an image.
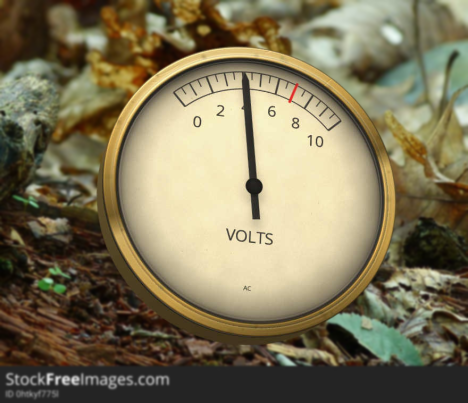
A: 4 V
